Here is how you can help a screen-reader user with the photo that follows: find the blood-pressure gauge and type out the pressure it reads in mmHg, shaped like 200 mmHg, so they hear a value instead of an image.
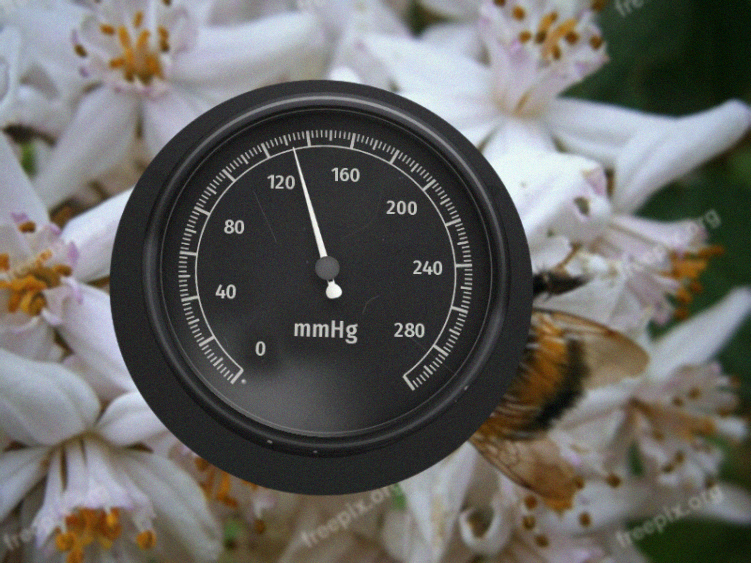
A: 132 mmHg
